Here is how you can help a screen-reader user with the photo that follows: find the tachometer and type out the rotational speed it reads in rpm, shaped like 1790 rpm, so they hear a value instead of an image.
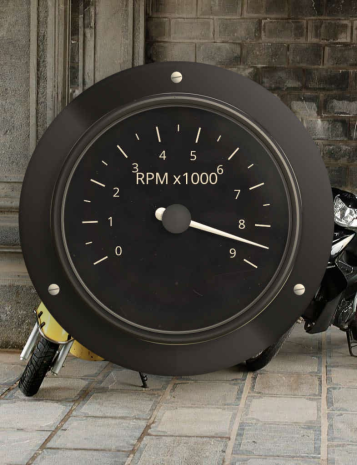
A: 8500 rpm
